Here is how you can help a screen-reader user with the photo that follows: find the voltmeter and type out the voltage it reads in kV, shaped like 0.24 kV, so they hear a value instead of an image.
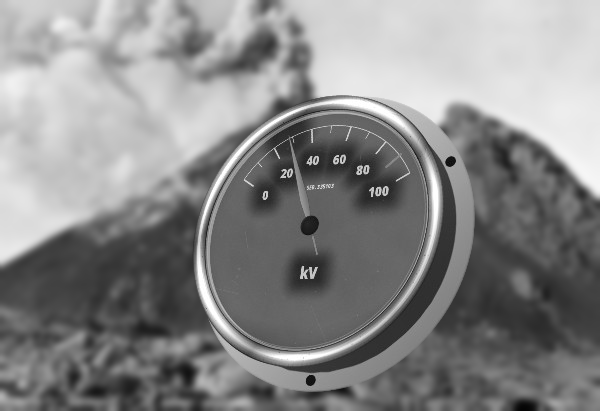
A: 30 kV
